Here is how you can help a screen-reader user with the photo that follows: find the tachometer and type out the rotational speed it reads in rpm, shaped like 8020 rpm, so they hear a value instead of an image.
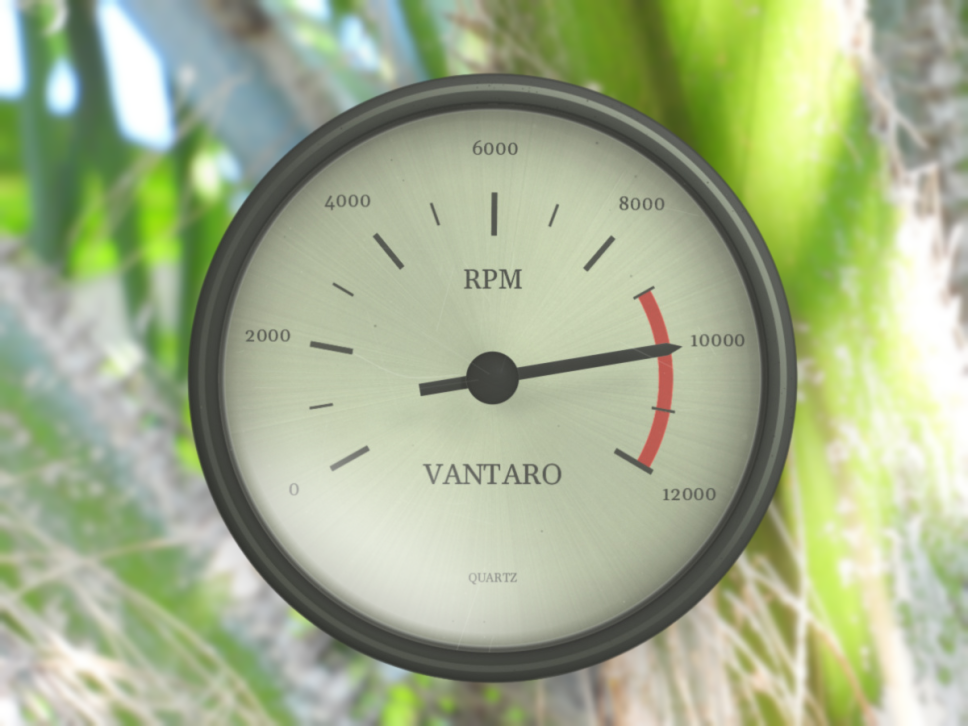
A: 10000 rpm
